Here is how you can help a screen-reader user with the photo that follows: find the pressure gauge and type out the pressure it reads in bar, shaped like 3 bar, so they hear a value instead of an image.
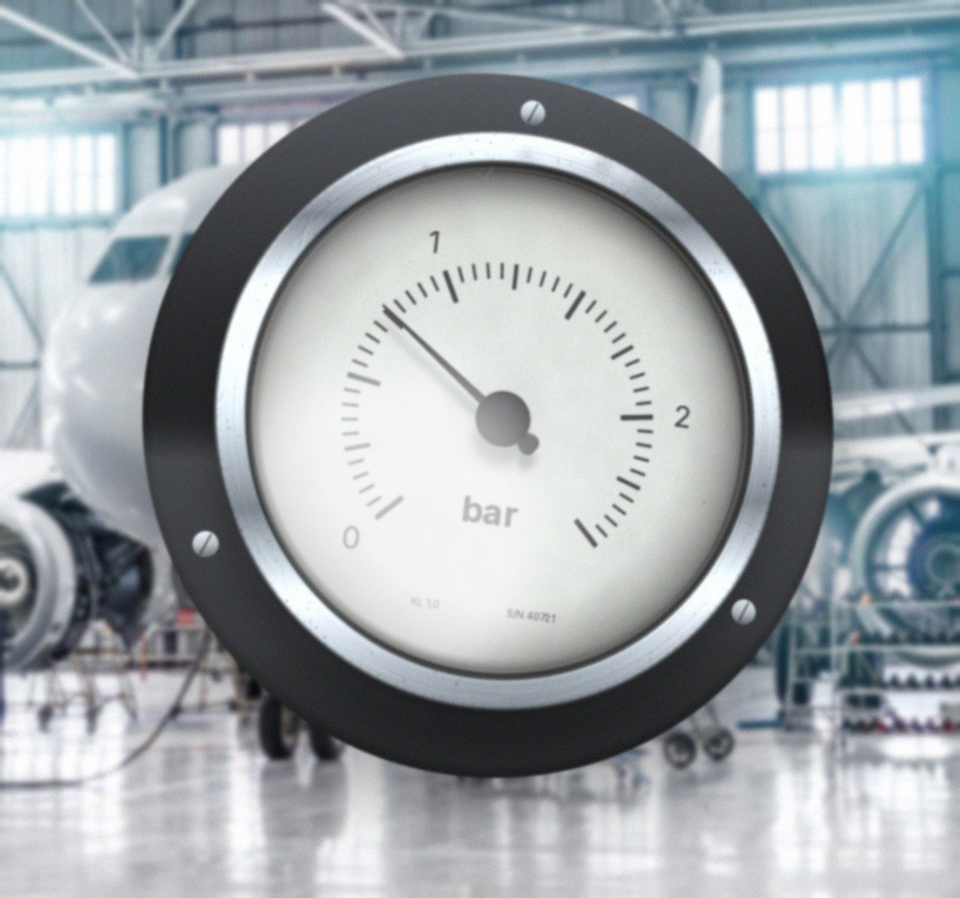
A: 0.75 bar
